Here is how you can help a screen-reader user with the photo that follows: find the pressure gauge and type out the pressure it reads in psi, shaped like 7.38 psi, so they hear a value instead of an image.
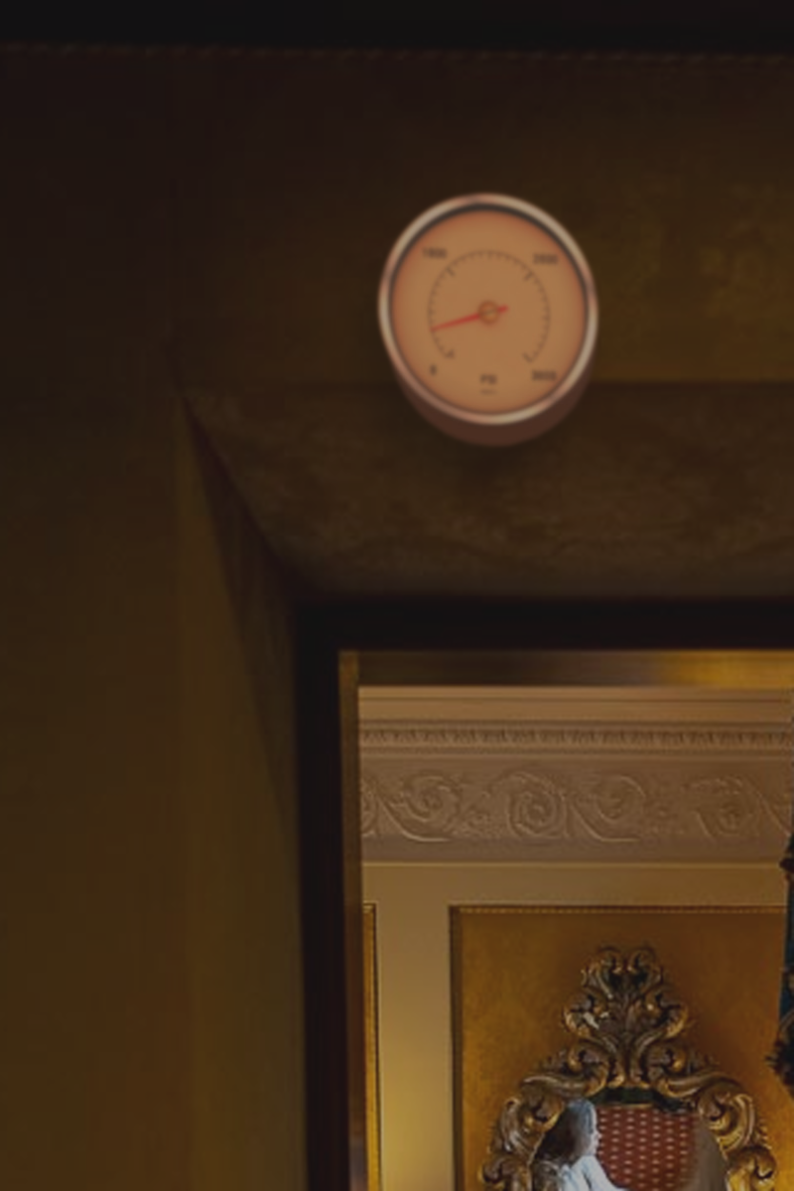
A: 300 psi
